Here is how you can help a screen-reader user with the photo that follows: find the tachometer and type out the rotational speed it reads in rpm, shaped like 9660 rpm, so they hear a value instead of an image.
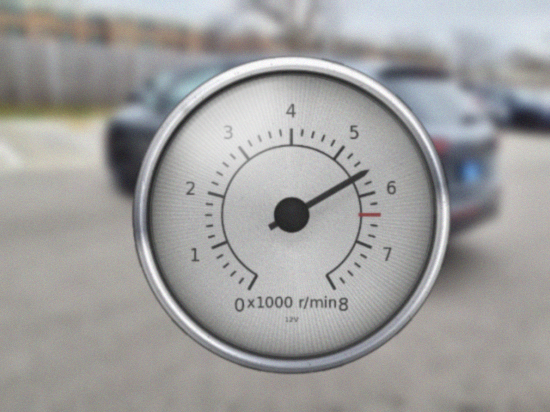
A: 5600 rpm
